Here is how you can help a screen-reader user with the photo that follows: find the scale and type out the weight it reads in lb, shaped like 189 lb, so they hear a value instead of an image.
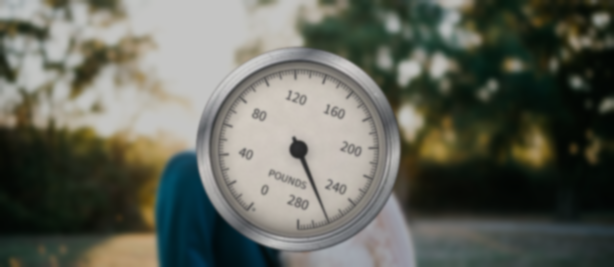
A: 260 lb
